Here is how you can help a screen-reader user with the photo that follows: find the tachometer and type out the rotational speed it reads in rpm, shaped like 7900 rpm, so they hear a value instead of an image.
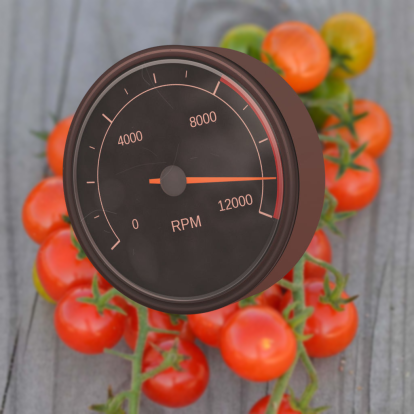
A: 11000 rpm
